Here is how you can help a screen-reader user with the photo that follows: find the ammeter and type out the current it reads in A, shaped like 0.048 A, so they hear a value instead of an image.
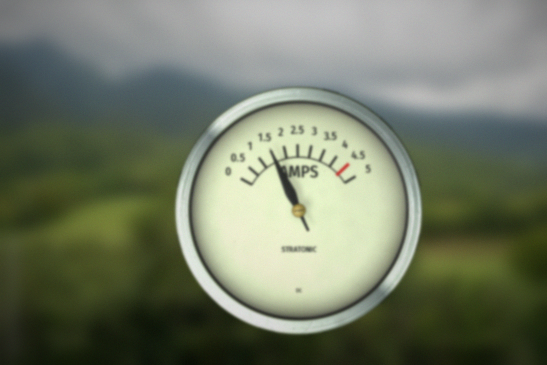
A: 1.5 A
